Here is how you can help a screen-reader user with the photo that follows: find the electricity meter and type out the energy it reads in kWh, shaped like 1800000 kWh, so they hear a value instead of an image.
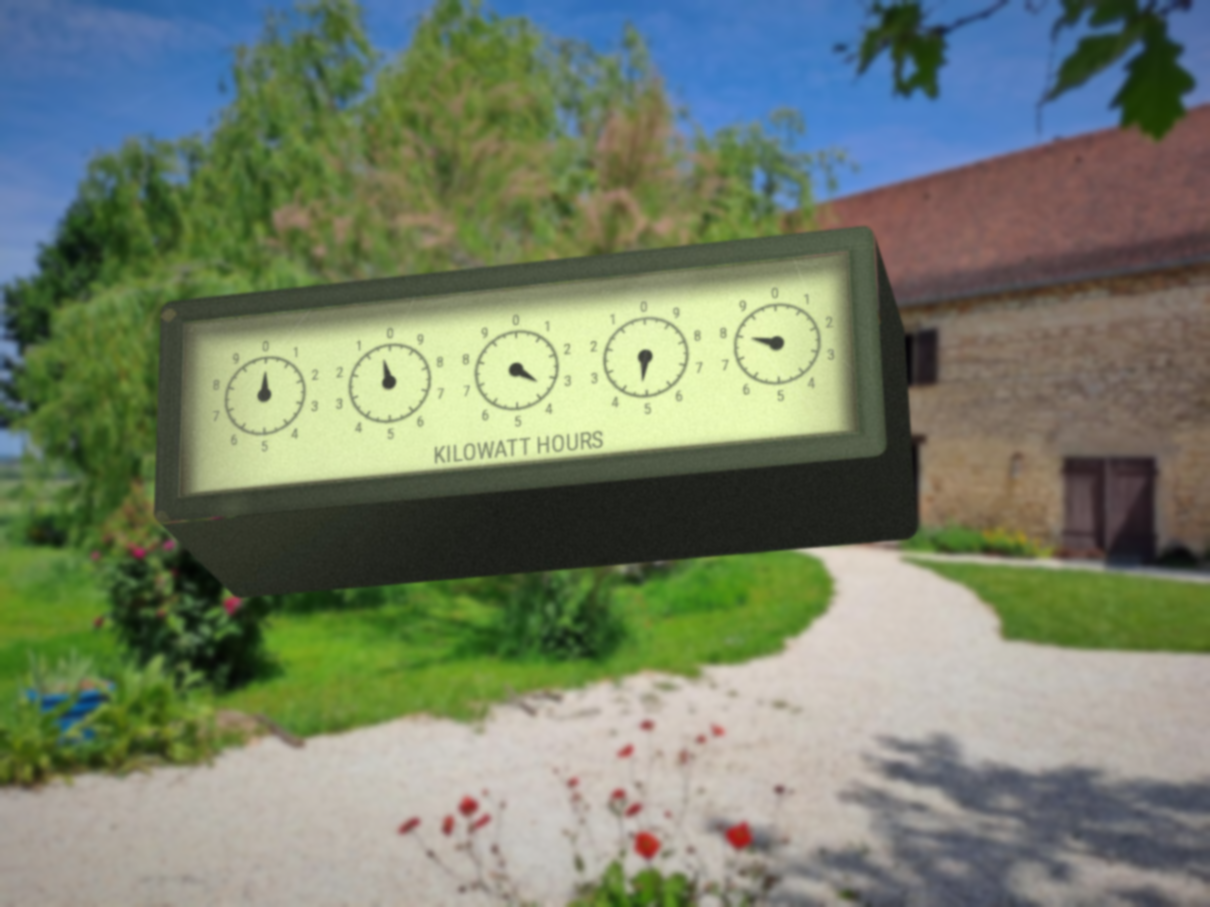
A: 348 kWh
